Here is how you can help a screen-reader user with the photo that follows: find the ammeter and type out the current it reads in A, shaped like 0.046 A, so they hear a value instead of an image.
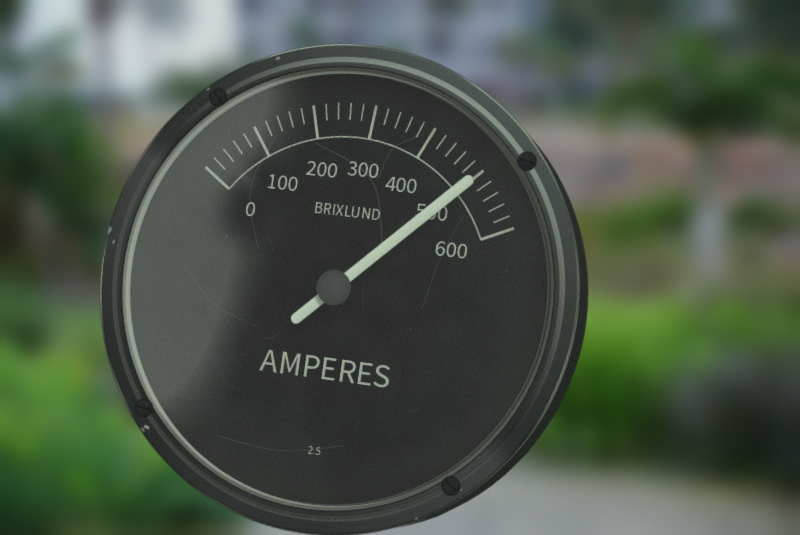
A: 500 A
